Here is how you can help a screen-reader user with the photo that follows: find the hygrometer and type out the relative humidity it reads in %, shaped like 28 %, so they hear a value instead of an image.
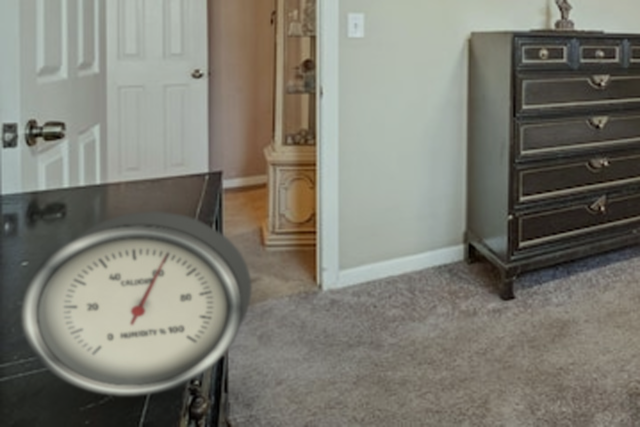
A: 60 %
